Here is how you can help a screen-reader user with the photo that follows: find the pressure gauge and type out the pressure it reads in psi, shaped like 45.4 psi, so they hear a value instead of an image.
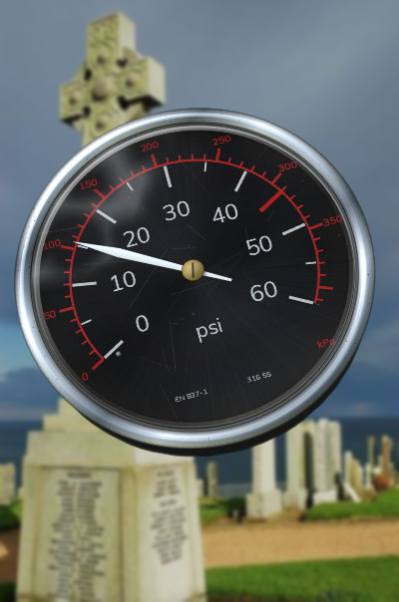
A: 15 psi
